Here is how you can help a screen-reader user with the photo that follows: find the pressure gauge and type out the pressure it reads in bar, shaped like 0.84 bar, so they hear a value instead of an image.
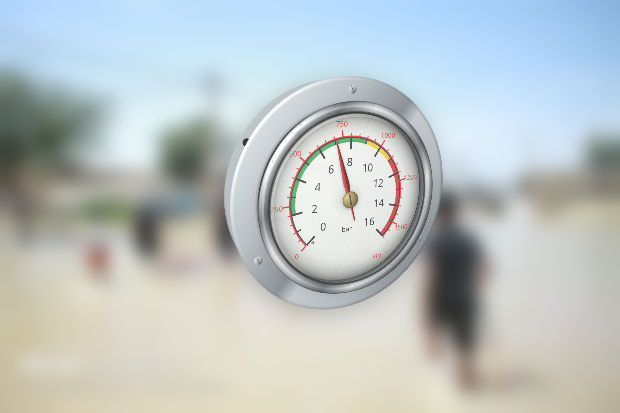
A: 7 bar
